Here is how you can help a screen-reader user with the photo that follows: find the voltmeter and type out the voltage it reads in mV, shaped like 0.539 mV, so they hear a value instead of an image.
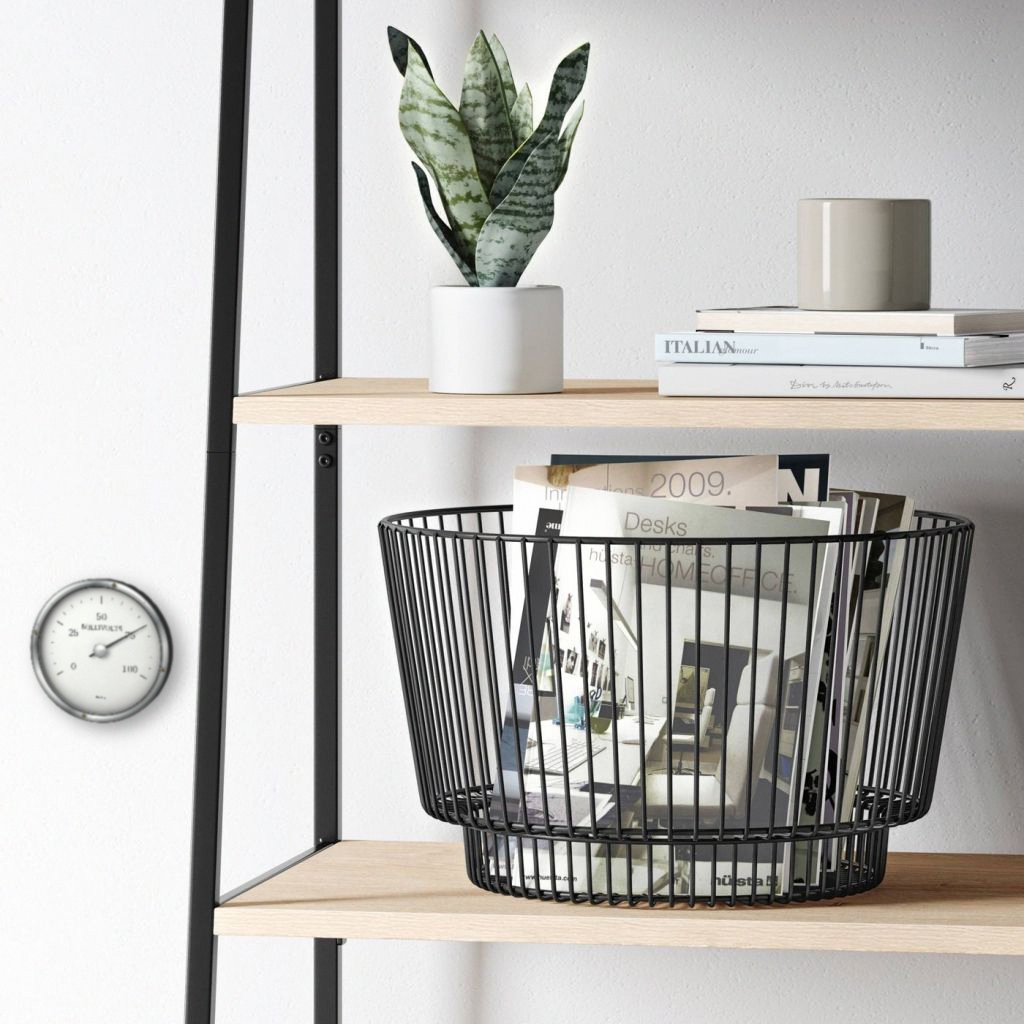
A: 75 mV
